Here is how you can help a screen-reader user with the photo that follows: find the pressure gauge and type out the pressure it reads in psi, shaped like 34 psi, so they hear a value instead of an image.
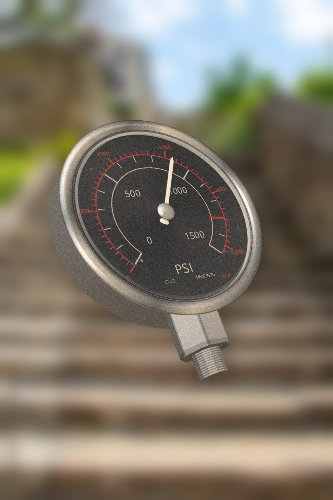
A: 900 psi
